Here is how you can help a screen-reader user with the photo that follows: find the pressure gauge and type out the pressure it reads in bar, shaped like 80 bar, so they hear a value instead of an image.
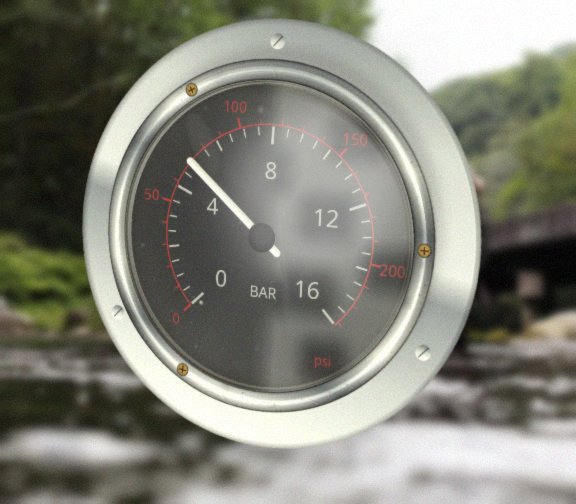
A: 5 bar
